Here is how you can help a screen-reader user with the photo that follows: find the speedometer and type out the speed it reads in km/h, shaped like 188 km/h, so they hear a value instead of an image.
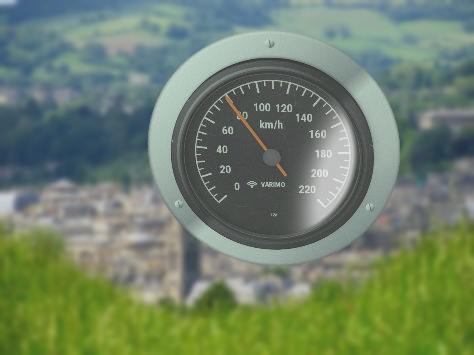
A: 80 km/h
